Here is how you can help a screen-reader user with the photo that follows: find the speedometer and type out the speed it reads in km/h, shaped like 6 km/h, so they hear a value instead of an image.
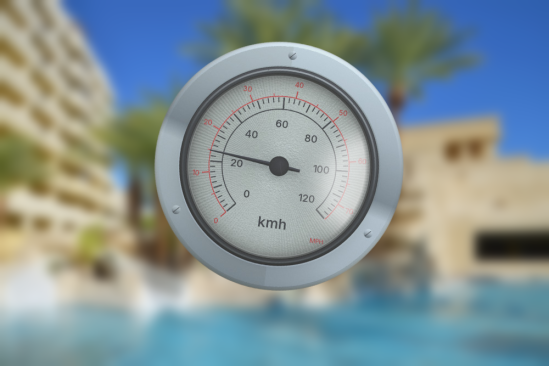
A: 24 km/h
